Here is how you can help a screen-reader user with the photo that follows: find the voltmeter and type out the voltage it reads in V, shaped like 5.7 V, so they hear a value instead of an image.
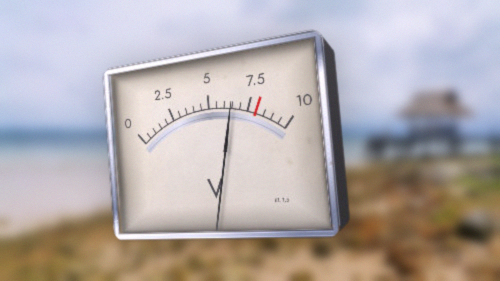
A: 6.5 V
